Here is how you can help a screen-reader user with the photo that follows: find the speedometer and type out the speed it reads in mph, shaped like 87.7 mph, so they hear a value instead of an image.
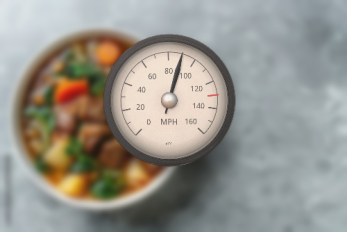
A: 90 mph
